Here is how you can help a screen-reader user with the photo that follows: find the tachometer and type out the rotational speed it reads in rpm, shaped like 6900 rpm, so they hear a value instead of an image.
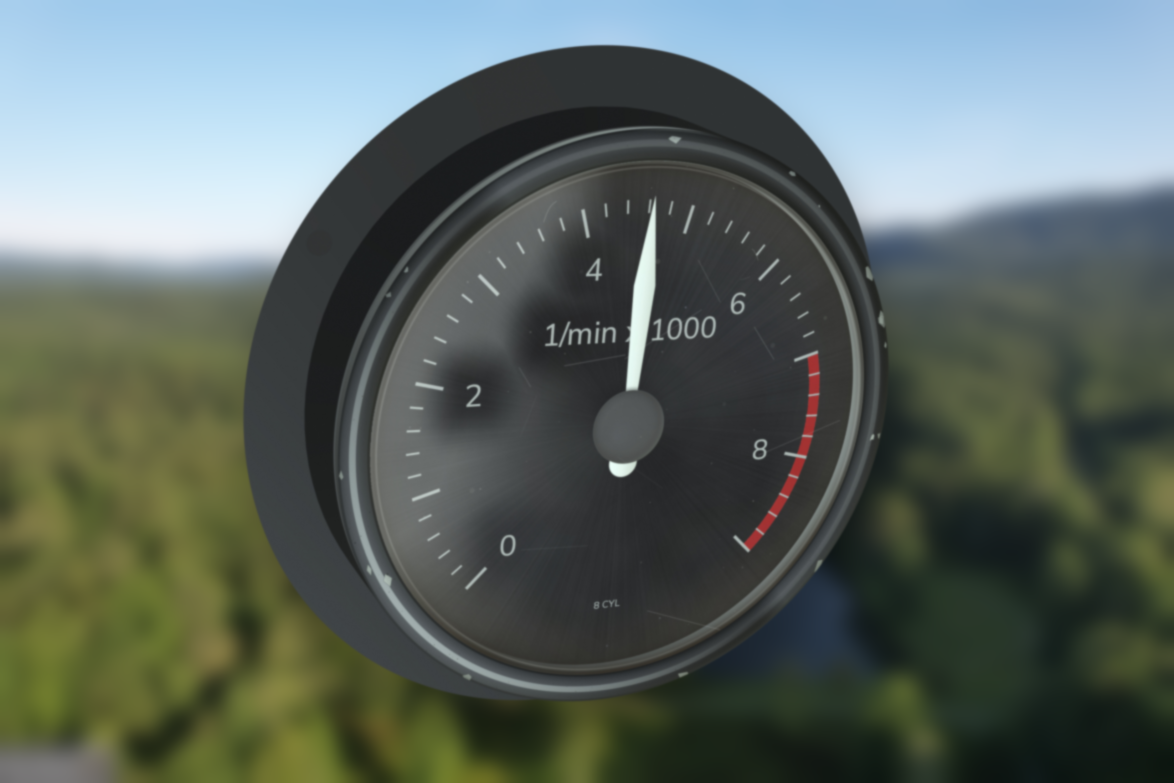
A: 4600 rpm
